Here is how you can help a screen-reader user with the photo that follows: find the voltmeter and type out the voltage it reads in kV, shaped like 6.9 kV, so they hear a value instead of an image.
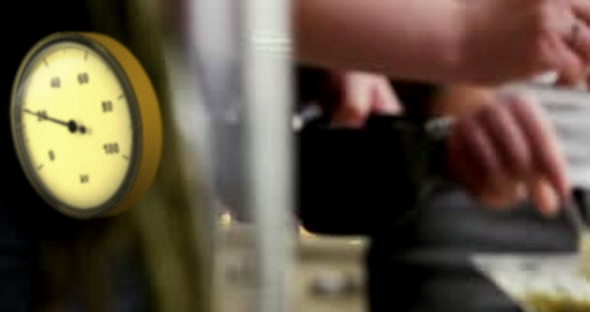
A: 20 kV
